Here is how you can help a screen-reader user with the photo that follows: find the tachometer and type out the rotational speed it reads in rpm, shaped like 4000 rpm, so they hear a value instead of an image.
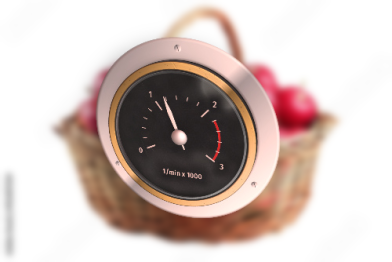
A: 1200 rpm
